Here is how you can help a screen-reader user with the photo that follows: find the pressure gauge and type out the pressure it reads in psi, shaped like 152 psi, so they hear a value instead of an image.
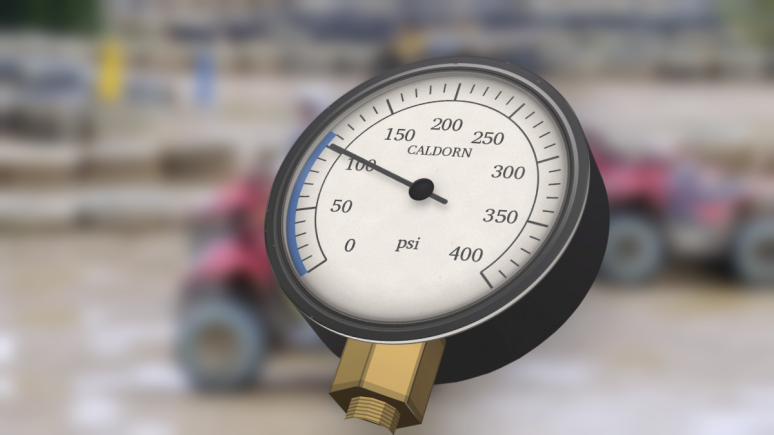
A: 100 psi
